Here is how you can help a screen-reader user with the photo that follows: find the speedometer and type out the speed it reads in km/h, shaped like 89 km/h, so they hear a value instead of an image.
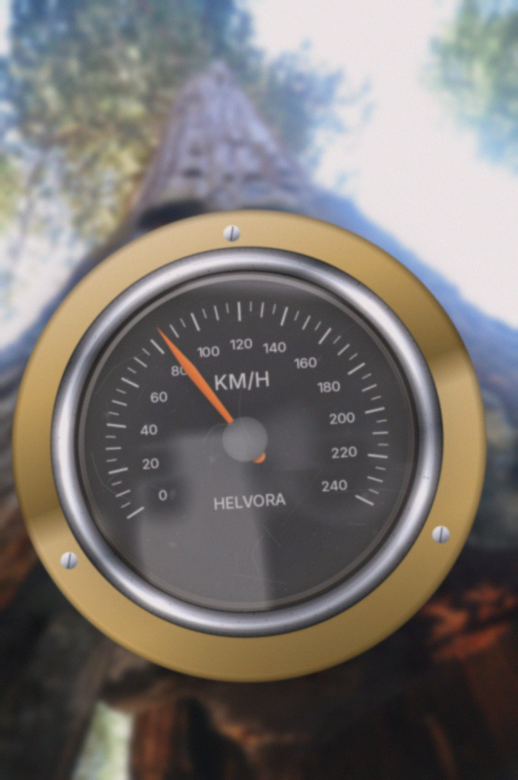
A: 85 km/h
